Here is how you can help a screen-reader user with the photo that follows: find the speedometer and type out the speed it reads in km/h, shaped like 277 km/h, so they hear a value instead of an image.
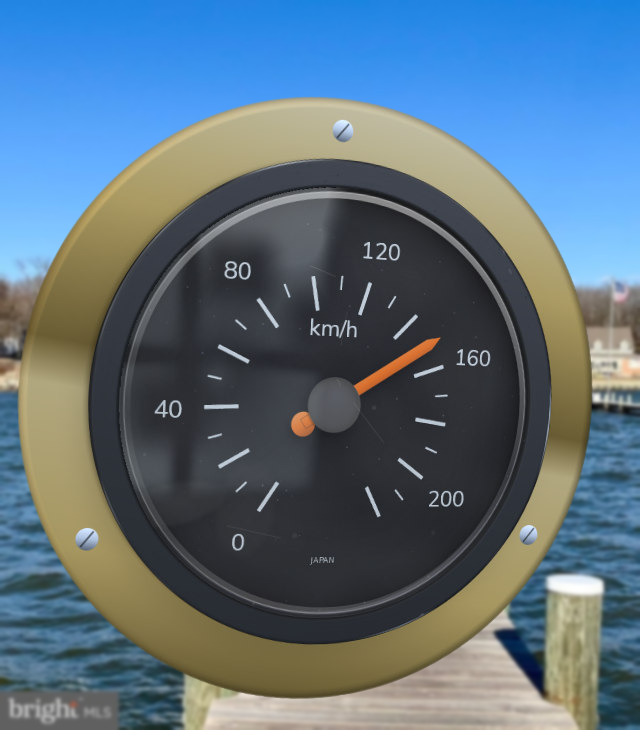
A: 150 km/h
